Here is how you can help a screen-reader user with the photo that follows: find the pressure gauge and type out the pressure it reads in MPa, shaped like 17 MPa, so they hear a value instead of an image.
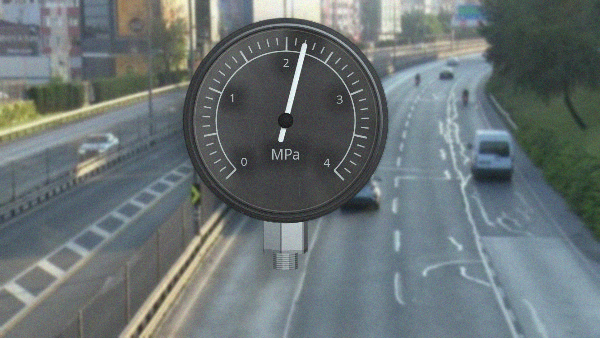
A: 2.2 MPa
